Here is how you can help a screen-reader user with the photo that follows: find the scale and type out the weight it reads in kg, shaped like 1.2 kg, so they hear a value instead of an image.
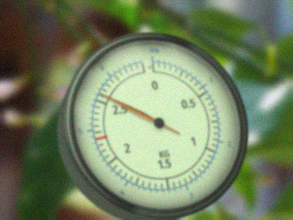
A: 2.55 kg
